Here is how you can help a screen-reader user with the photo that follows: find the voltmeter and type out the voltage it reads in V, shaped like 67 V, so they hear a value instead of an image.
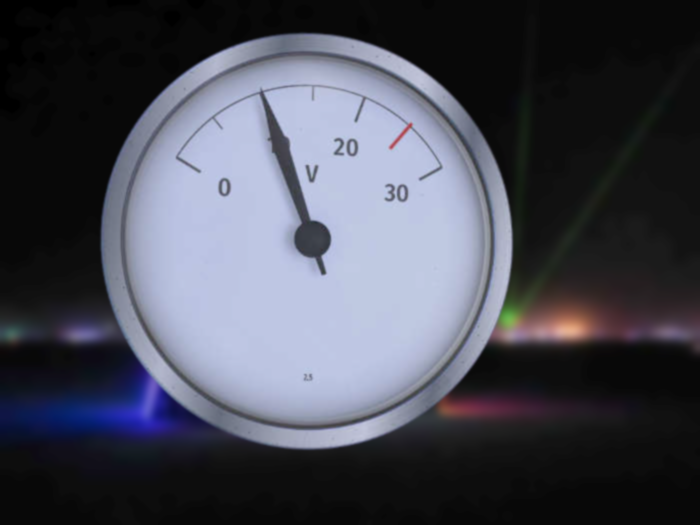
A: 10 V
